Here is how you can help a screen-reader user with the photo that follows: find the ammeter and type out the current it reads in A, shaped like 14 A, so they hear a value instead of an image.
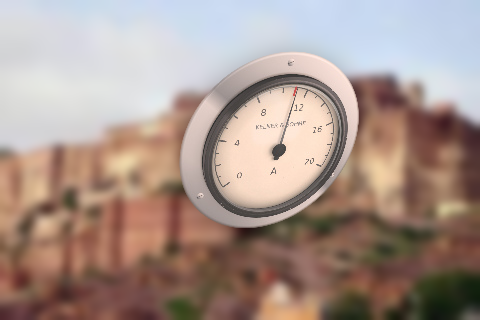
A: 11 A
